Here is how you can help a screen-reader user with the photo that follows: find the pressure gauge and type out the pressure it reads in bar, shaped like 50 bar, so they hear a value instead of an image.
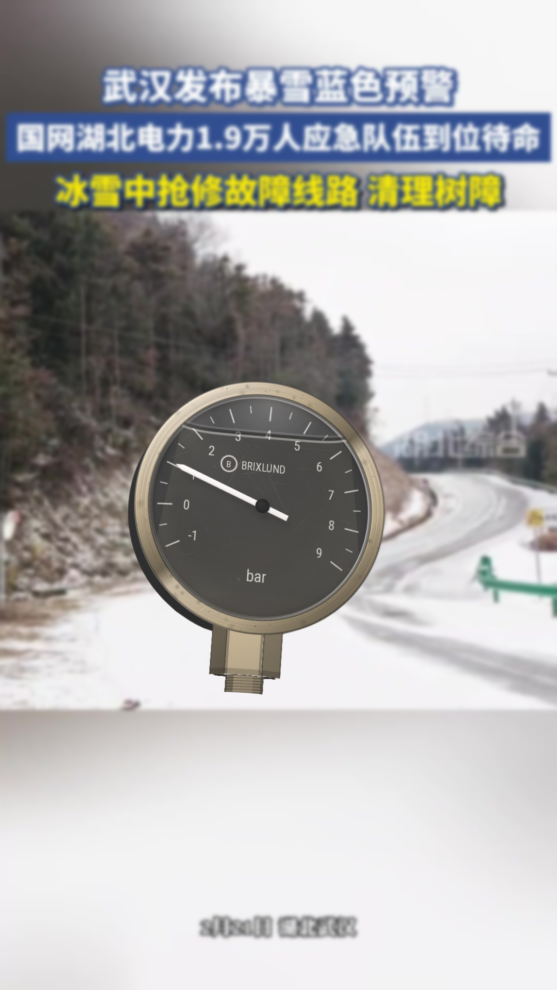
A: 1 bar
